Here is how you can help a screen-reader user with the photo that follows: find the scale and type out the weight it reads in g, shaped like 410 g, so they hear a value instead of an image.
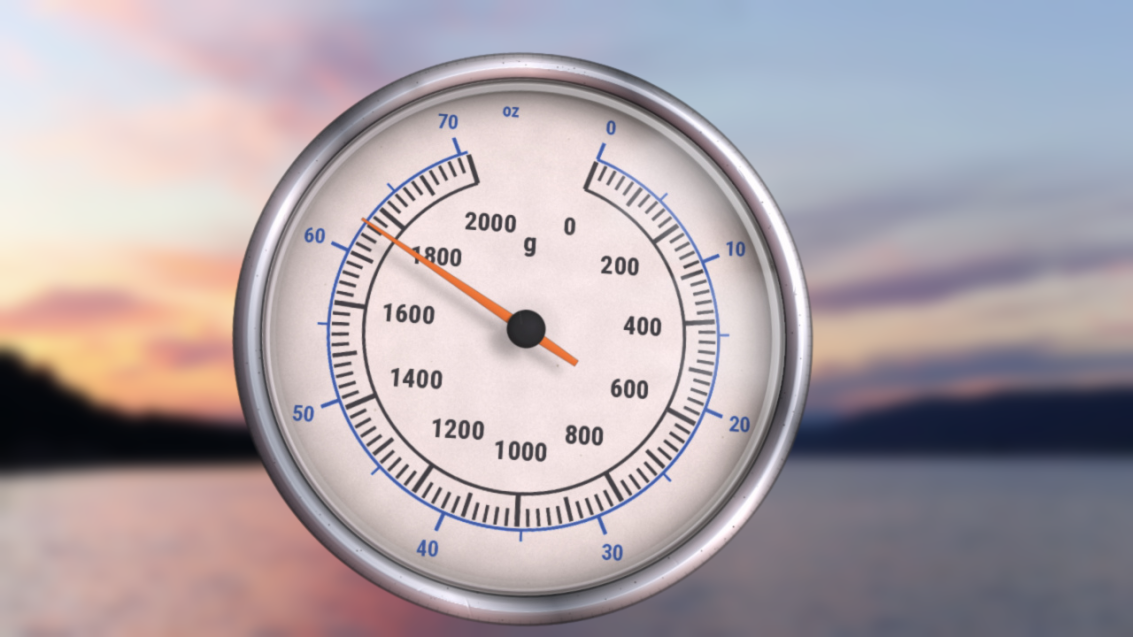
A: 1760 g
